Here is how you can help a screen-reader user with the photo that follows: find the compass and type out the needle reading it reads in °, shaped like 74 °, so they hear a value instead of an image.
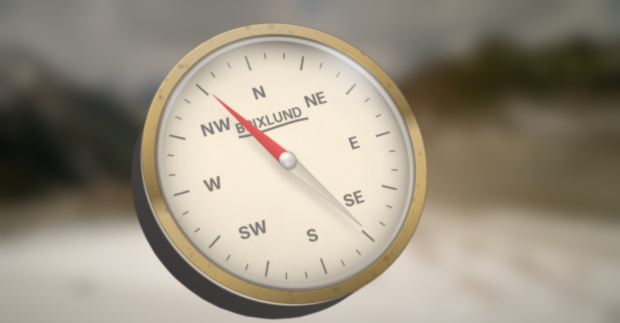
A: 330 °
